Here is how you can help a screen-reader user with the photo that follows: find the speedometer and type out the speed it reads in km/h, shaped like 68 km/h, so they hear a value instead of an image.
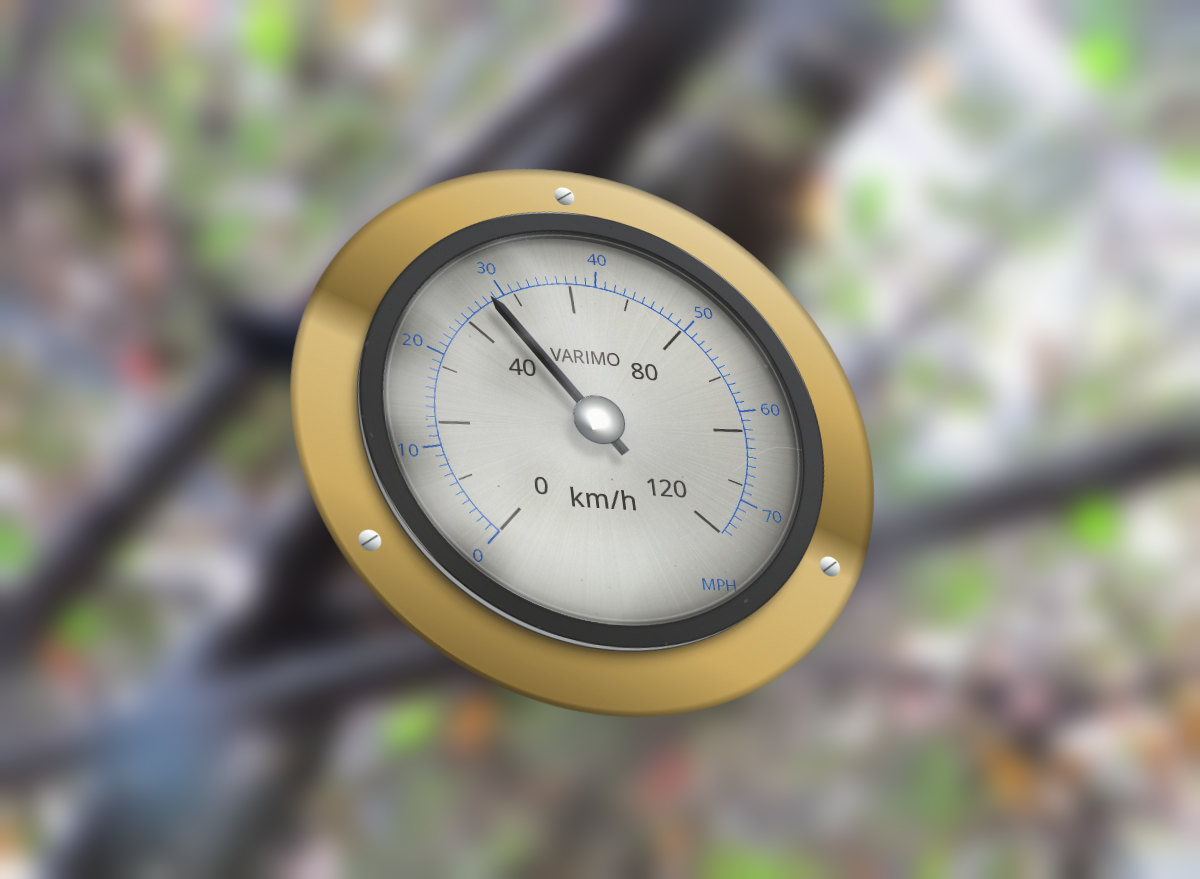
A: 45 km/h
